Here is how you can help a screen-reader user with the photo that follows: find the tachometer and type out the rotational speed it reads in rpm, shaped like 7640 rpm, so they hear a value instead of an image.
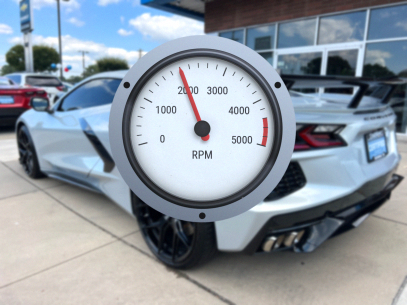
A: 2000 rpm
